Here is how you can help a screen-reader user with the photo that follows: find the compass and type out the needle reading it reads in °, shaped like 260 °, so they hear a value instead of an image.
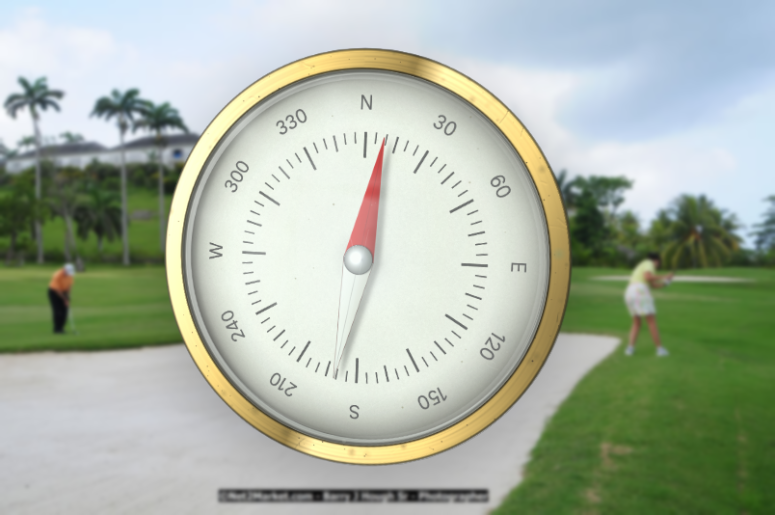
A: 10 °
